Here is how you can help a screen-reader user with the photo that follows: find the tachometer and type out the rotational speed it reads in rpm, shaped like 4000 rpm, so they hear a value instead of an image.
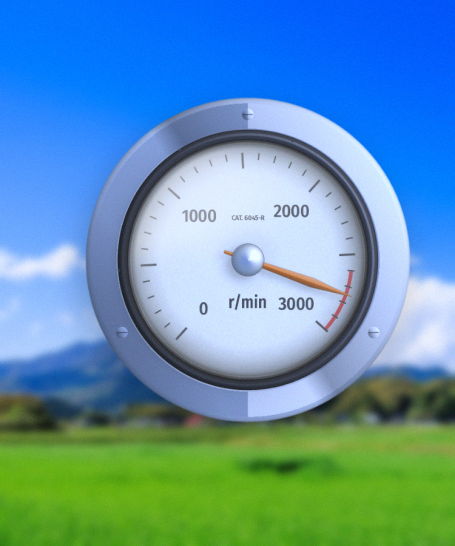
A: 2750 rpm
